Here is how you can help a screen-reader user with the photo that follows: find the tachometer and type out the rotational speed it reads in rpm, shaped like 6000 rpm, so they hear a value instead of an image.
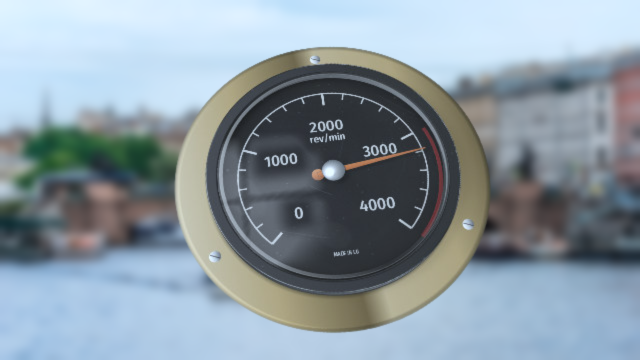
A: 3200 rpm
